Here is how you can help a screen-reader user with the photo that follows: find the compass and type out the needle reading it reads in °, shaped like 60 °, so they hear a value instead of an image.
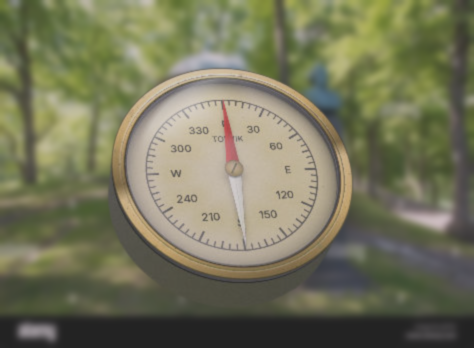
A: 0 °
